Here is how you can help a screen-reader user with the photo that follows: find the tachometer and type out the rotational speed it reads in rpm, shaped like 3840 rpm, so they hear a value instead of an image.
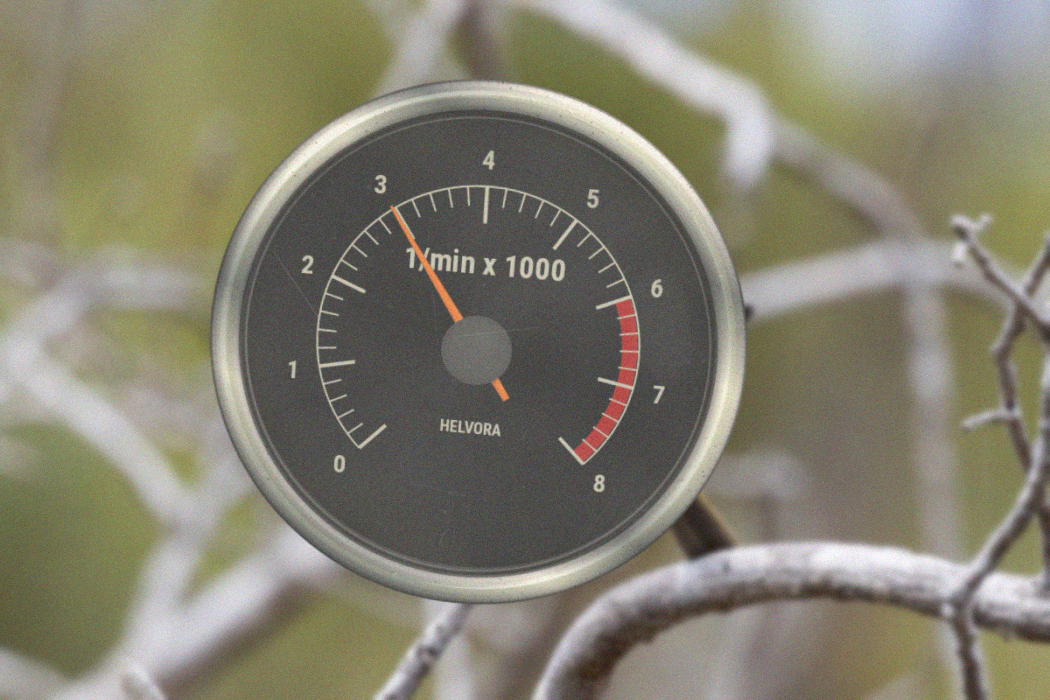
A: 3000 rpm
